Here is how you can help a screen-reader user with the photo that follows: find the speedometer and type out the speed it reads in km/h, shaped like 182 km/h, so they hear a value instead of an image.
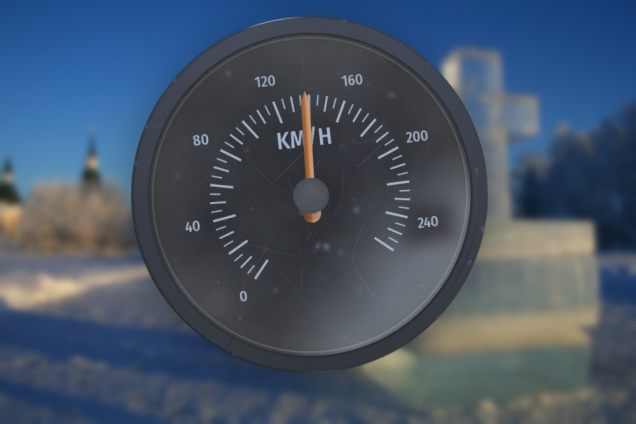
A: 137.5 km/h
